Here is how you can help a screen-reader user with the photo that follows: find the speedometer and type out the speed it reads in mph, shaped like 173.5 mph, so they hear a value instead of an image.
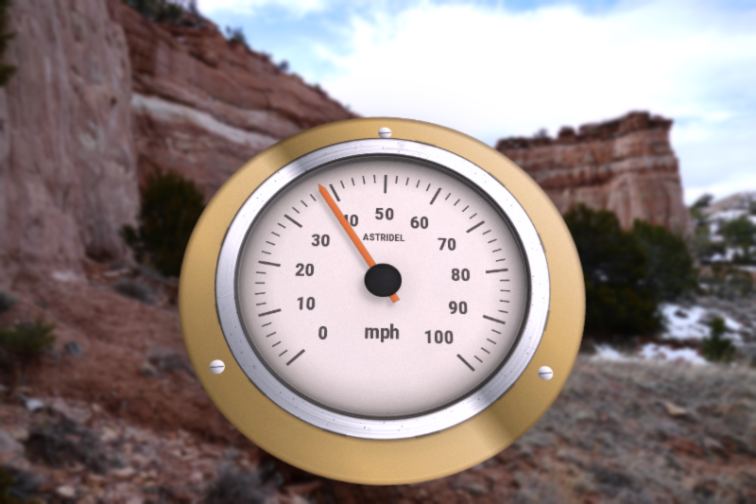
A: 38 mph
